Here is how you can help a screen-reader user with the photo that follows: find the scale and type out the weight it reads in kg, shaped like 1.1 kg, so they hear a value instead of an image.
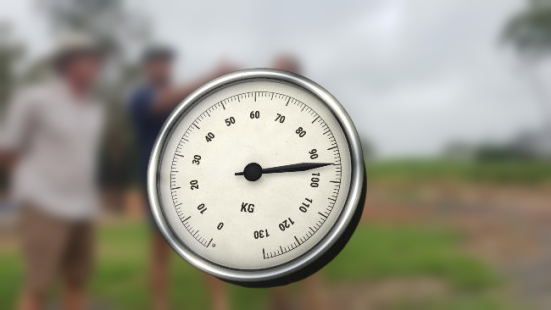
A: 95 kg
